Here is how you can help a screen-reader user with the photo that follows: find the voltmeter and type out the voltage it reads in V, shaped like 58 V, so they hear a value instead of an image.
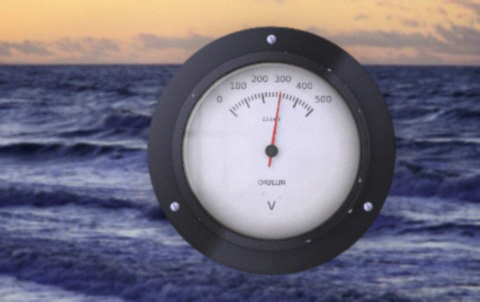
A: 300 V
